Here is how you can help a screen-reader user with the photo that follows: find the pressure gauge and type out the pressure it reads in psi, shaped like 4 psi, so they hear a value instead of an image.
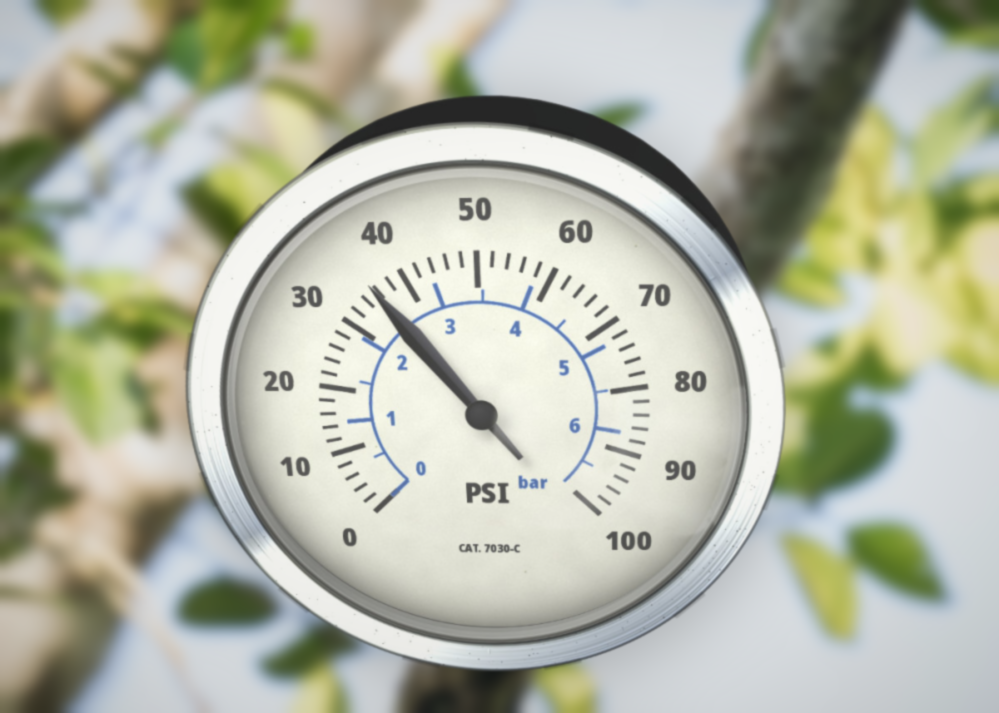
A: 36 psi
